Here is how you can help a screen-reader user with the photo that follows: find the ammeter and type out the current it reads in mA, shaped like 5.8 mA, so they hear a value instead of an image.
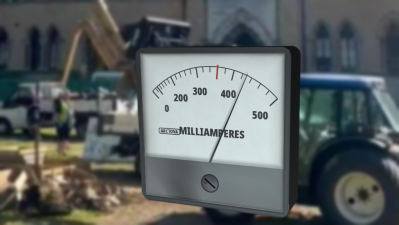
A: 430 mA
